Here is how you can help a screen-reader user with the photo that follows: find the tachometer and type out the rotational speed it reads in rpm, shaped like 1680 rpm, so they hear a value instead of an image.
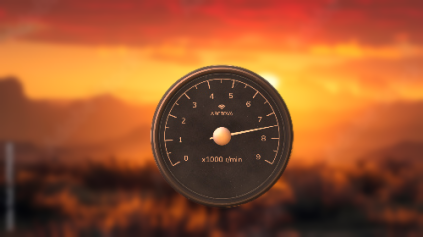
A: 7500 rpm
